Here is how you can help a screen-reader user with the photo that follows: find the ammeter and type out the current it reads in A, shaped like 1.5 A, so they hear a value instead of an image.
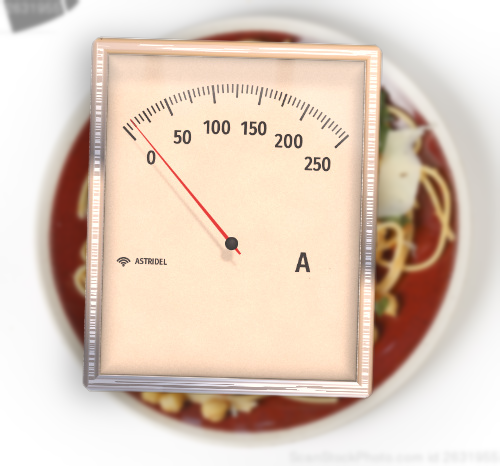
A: 10 A
